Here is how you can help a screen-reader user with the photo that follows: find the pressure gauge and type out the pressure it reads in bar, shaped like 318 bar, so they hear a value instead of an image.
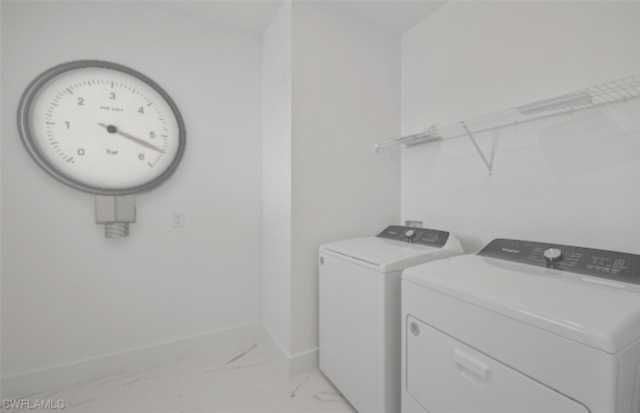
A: 5.5 bar
